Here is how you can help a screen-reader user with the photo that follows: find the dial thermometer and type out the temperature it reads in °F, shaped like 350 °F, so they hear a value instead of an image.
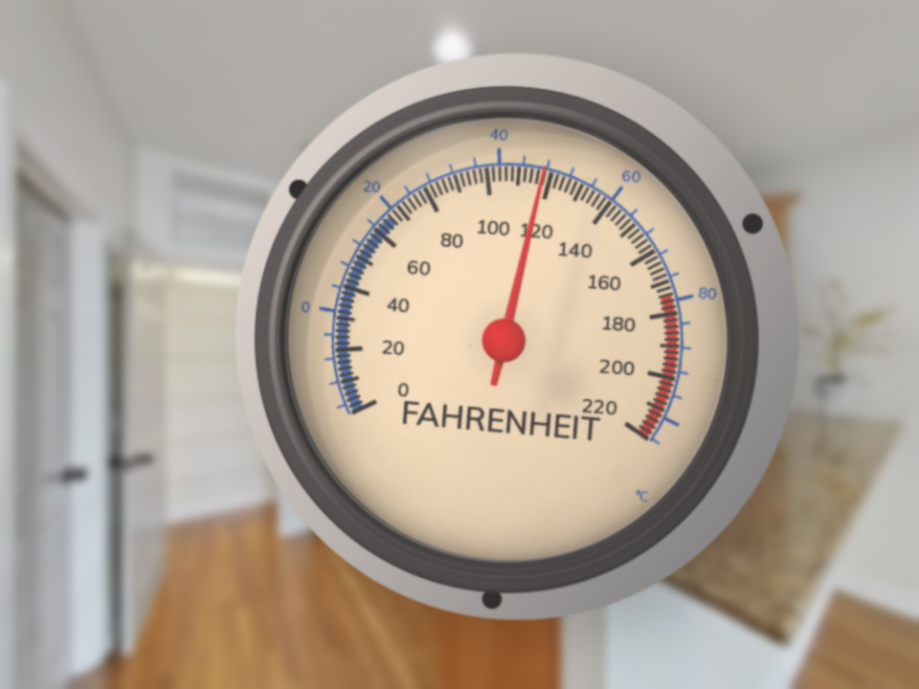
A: 118 °F
